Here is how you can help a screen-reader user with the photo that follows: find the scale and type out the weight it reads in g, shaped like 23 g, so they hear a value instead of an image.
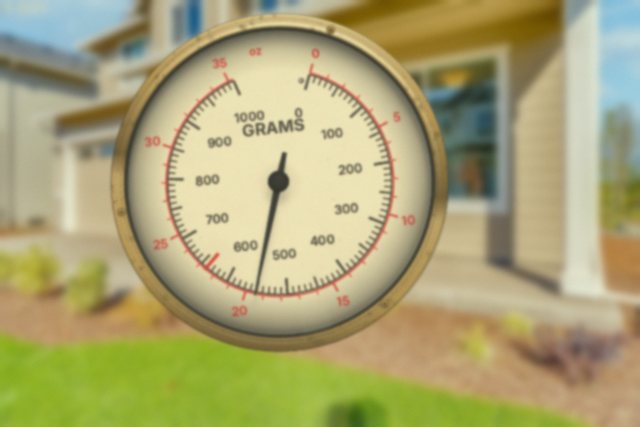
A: 550 g
